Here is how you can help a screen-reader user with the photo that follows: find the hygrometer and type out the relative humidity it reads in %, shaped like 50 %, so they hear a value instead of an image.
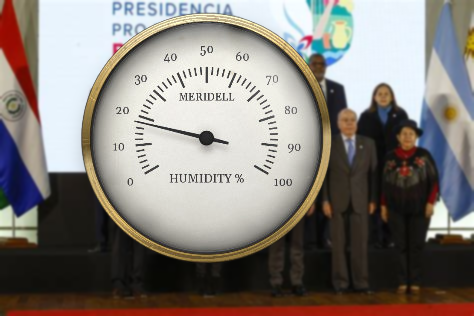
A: 18 %
